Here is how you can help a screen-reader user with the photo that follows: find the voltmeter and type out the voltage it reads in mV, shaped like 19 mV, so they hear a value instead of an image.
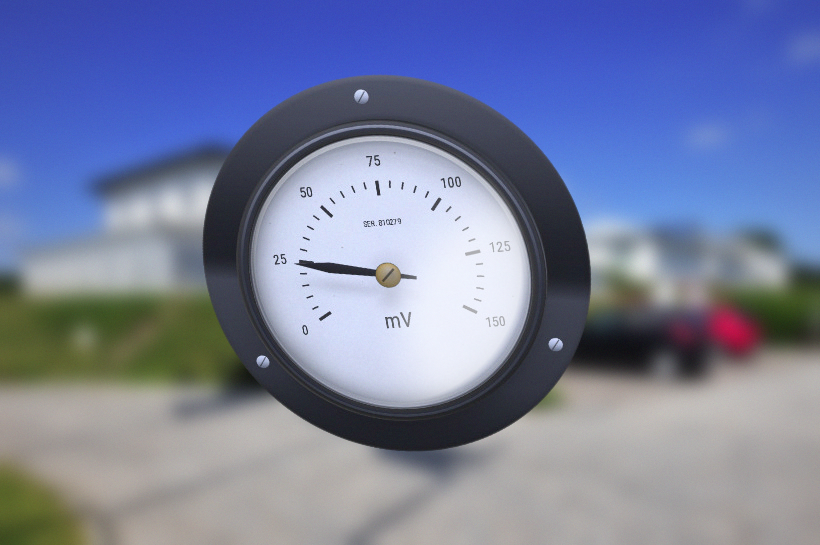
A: 25 mV
